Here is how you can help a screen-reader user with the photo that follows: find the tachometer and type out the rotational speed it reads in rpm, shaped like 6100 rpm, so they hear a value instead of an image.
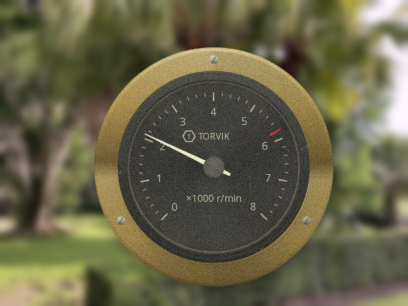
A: 2100 rpm
